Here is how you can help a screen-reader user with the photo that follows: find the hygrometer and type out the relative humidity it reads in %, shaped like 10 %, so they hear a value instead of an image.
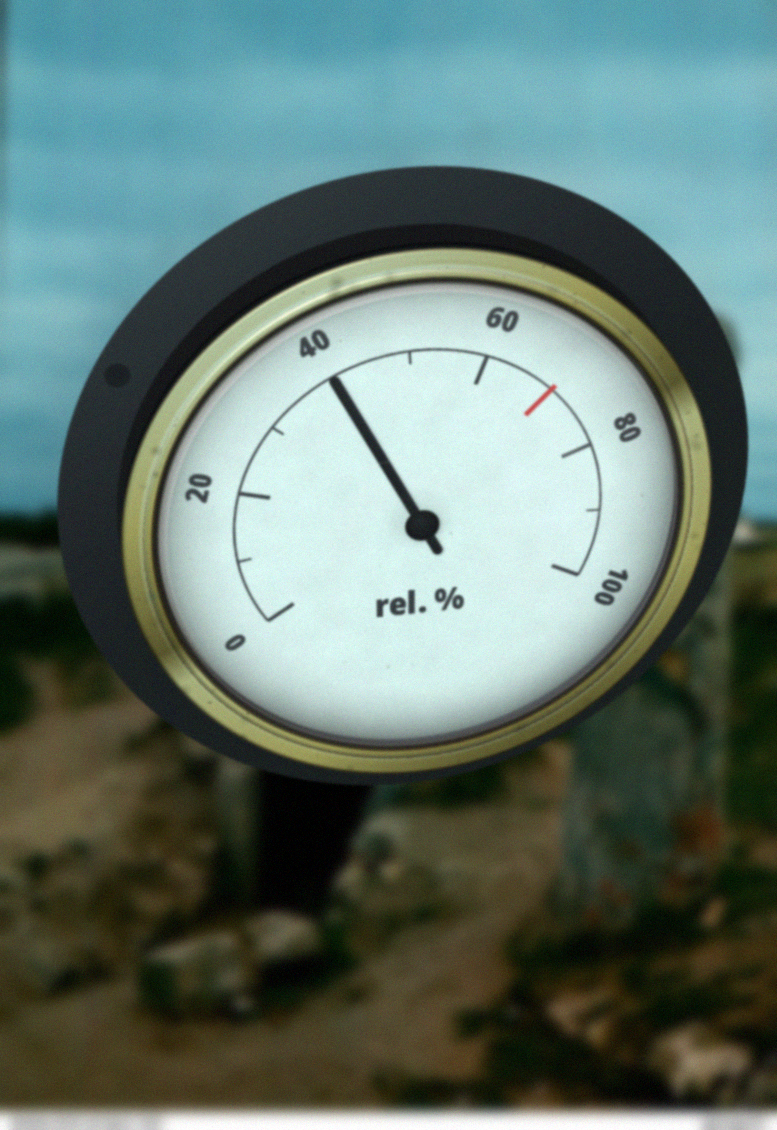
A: 40 %
